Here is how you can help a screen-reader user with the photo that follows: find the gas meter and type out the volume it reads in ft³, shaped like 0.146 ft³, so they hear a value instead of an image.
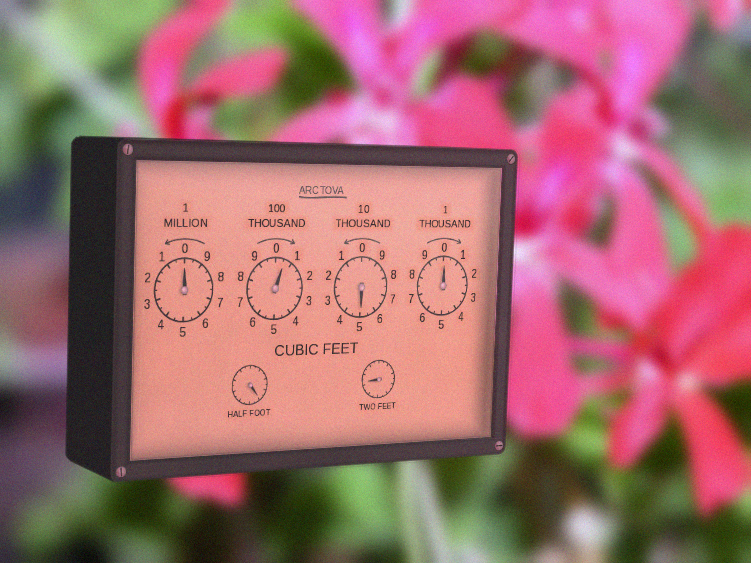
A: 5000 ft³
